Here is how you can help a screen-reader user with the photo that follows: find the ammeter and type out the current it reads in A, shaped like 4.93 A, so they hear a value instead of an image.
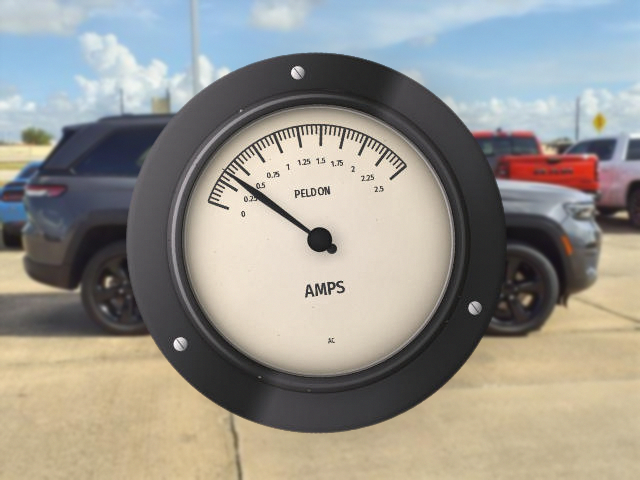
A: 0.35 A
